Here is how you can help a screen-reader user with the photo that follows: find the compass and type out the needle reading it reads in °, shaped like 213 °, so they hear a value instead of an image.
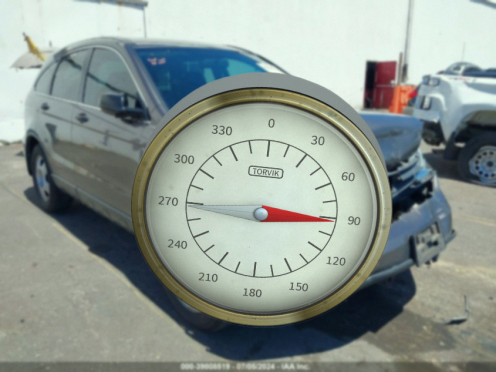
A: 90 °
